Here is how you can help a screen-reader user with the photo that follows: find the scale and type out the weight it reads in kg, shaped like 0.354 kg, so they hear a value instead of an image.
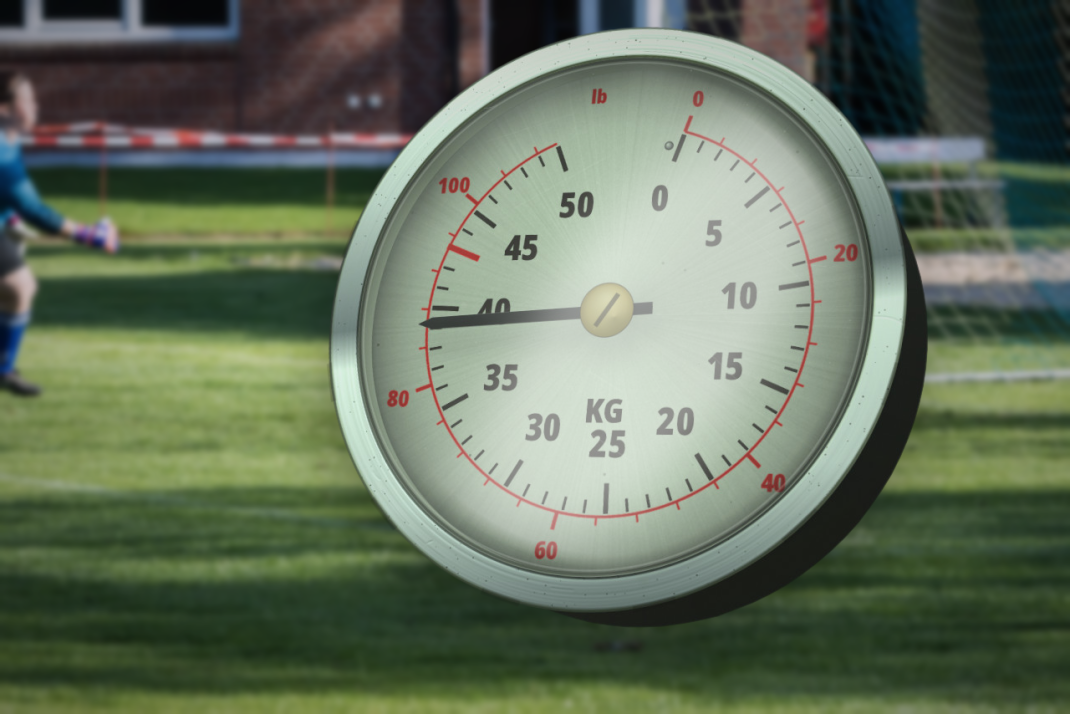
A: 39 kg
